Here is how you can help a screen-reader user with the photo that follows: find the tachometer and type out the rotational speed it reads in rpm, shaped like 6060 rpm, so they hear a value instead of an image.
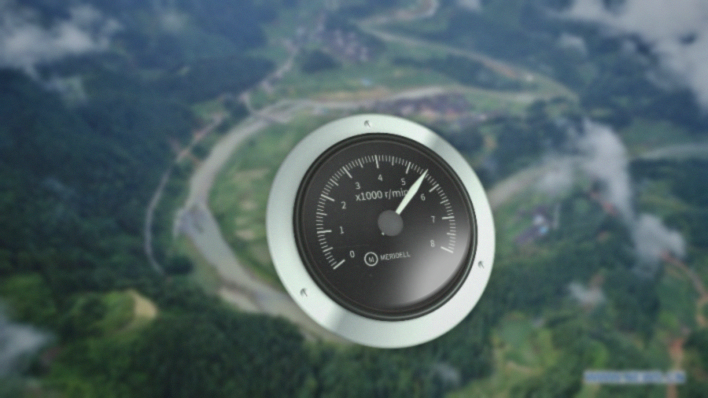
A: 5500 rpm
